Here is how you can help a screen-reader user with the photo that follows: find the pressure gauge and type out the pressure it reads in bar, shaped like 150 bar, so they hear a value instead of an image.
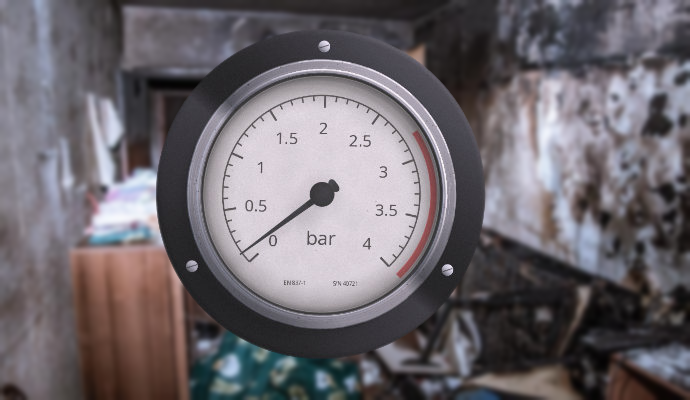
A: 0.1 bar
